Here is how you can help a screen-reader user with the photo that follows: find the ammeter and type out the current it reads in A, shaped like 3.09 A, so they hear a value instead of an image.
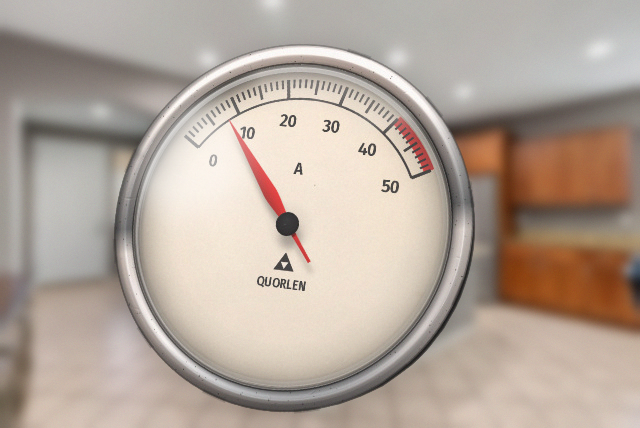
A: 8 A
